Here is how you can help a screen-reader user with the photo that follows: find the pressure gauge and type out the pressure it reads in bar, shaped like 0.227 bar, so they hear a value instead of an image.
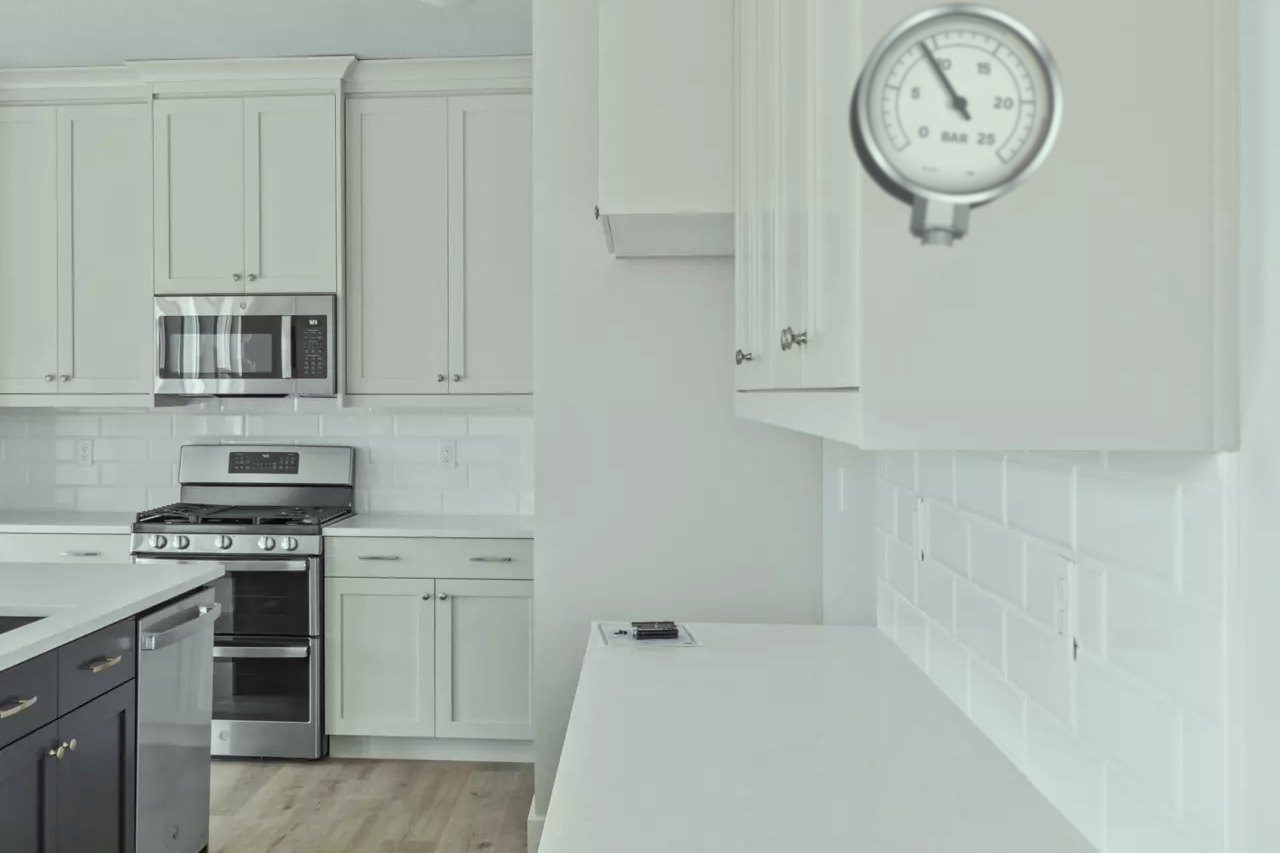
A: 9 bar
